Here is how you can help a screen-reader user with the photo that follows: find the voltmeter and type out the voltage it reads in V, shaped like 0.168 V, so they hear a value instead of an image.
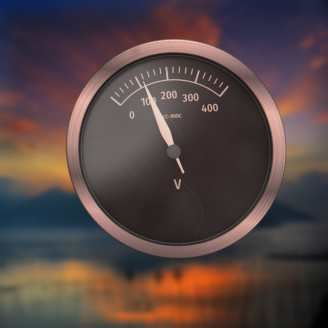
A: 120 V
